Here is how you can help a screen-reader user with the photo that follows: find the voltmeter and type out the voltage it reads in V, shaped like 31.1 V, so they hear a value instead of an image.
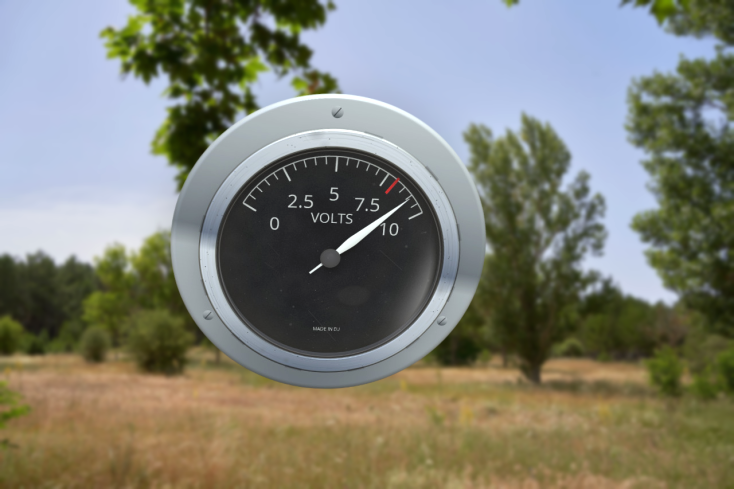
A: 9 V
